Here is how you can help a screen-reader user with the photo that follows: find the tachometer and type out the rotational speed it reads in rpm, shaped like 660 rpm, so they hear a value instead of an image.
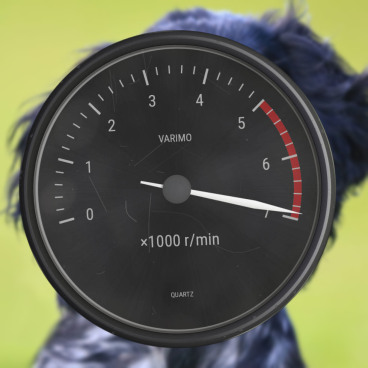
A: 6900 rpm
